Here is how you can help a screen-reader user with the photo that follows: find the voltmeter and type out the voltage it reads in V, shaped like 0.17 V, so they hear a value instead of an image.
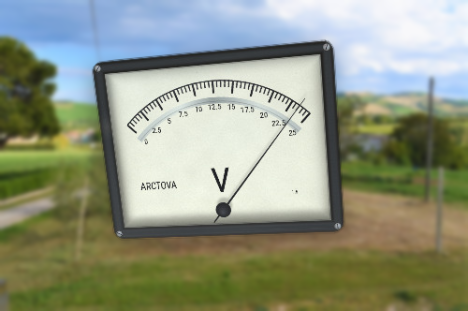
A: 23.5 V
